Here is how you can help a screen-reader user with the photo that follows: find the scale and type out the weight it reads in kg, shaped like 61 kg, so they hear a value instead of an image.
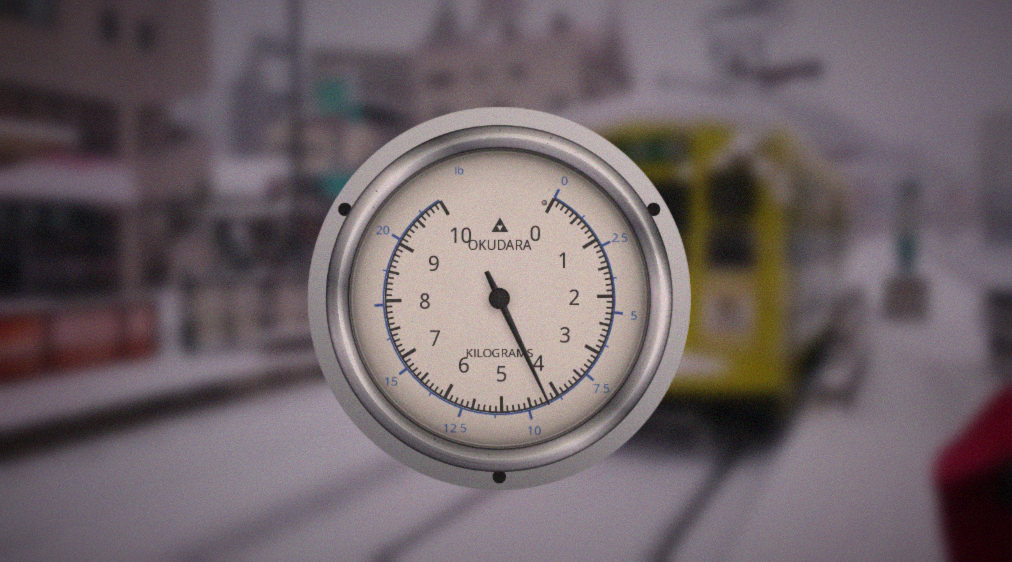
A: 4.2 kg
